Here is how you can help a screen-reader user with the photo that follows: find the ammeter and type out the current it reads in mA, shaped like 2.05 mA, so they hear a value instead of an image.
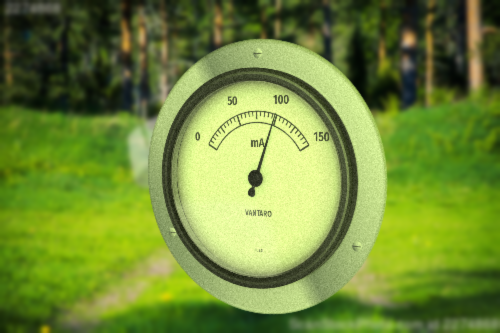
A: 100 mA
